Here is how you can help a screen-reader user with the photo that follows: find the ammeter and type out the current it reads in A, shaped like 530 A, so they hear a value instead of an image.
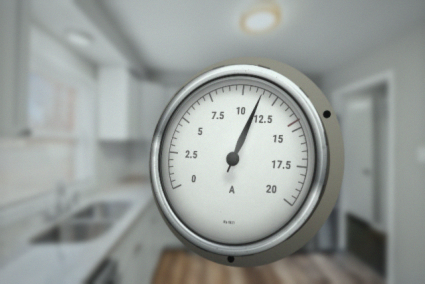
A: 11.5 A
